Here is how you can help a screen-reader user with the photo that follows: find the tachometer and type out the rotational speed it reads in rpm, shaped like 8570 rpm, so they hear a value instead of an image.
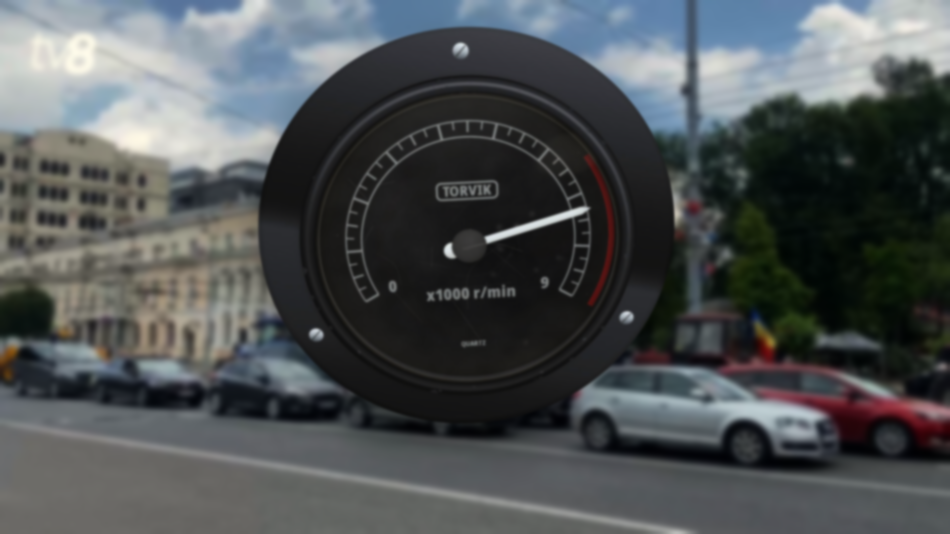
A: 7250 rpm
